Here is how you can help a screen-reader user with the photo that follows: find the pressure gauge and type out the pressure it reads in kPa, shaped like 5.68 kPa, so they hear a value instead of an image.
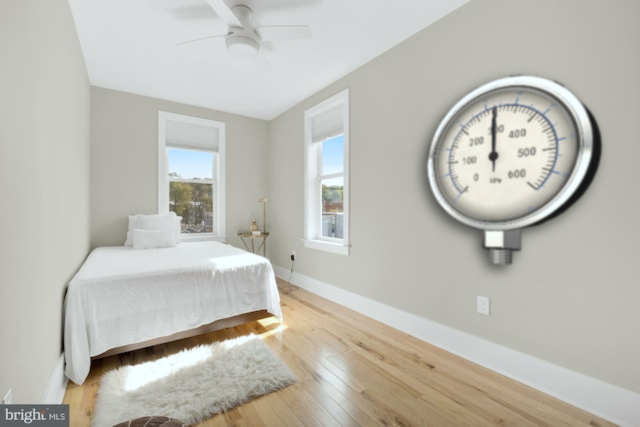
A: 300 kPa
